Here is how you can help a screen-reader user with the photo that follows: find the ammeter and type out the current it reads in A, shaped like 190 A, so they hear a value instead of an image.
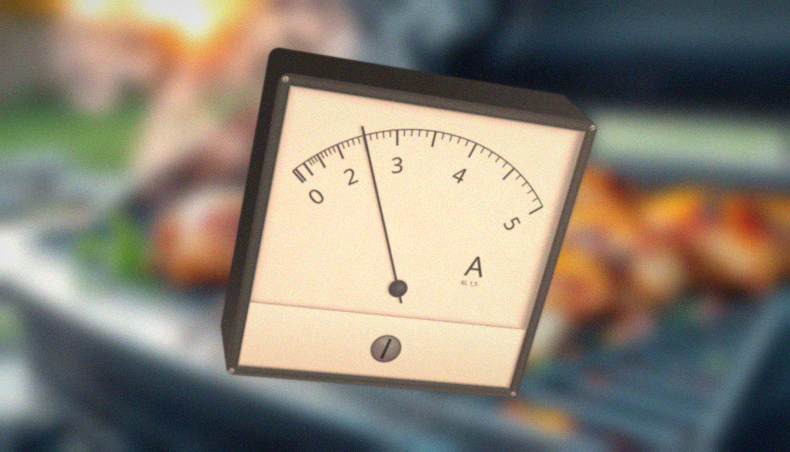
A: 2.5 A
